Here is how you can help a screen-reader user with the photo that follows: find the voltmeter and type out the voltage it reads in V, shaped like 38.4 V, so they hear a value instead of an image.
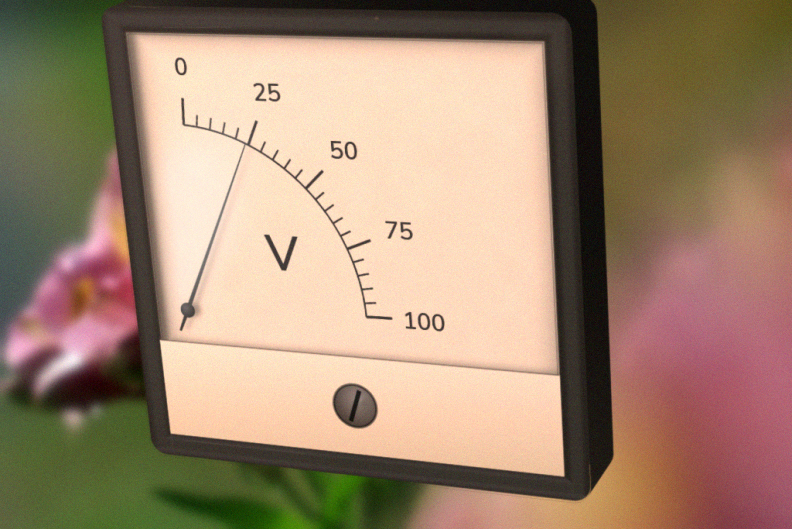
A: 25 V
